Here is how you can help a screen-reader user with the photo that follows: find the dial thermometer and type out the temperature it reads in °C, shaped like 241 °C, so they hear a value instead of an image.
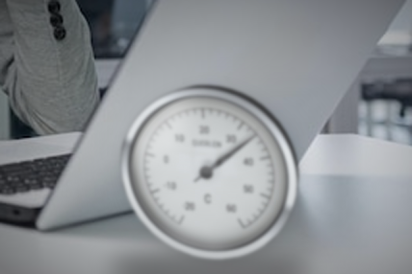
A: 34 °C
